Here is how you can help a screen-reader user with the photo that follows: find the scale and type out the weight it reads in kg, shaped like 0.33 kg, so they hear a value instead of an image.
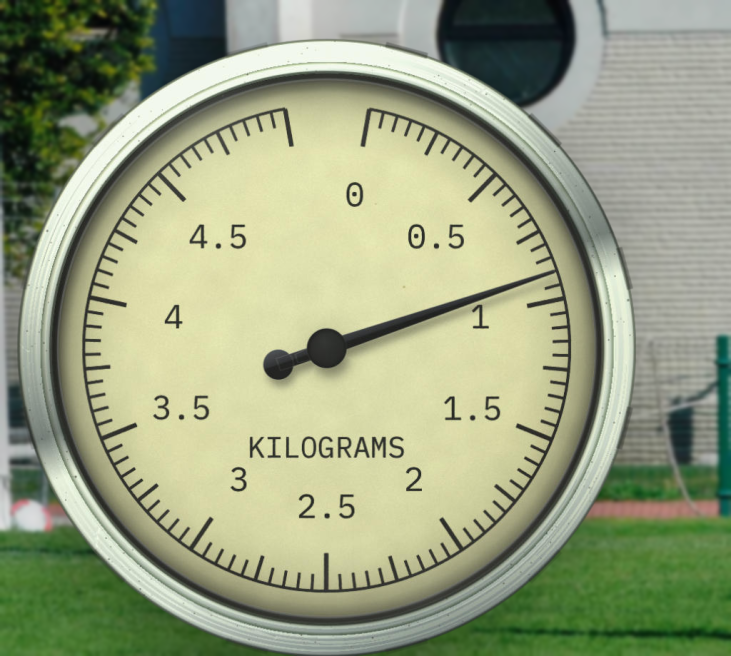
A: 0.9 kg
